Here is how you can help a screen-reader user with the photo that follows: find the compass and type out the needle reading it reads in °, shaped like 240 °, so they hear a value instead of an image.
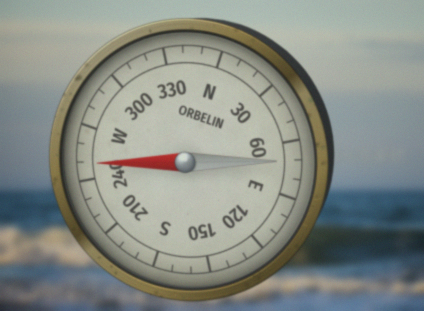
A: 250 °
